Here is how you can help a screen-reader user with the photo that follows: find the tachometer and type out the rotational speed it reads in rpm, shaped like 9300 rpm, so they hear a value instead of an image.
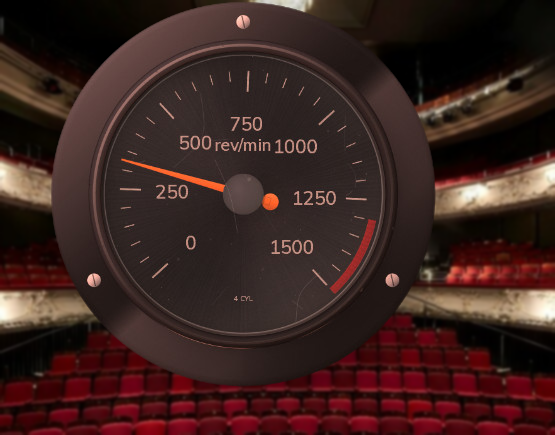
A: 325 rpm
